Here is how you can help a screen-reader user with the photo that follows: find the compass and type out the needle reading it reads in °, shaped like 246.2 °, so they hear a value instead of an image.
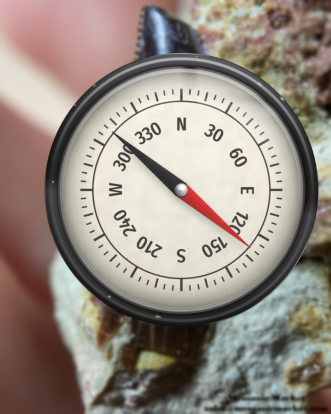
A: 130 °
